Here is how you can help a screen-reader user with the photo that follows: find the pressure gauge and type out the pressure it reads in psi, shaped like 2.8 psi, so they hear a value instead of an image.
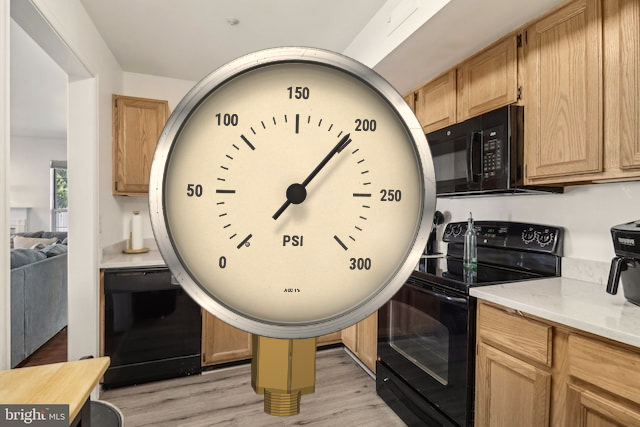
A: 195 psi
